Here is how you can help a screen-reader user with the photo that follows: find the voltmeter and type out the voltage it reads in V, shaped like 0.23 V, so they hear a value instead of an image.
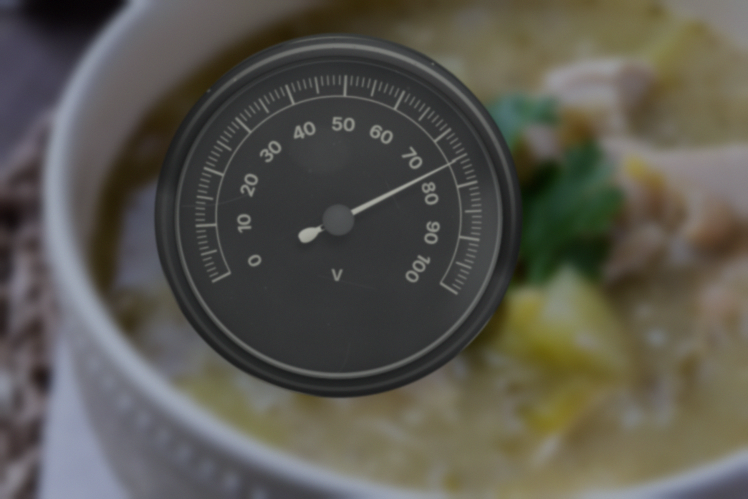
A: 75 V
